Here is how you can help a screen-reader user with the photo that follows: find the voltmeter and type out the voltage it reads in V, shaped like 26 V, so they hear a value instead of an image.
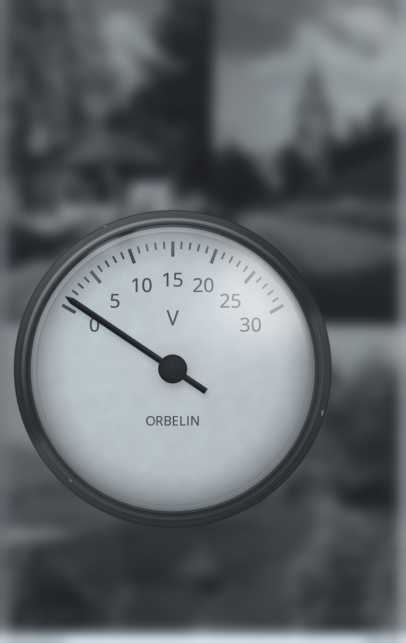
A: 1 V
